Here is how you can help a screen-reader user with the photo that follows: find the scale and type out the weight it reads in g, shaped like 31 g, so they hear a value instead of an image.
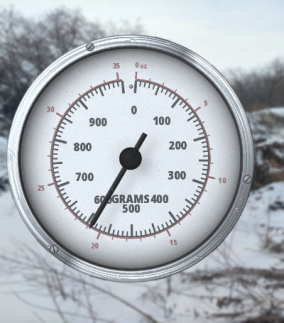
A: 590 g
